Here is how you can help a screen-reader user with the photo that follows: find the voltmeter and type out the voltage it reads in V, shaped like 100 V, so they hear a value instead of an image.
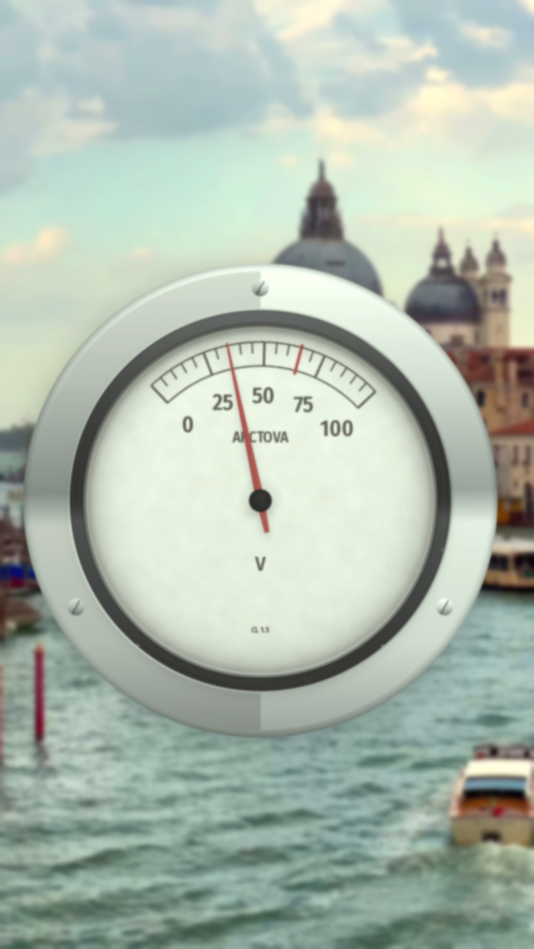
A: 35 V
